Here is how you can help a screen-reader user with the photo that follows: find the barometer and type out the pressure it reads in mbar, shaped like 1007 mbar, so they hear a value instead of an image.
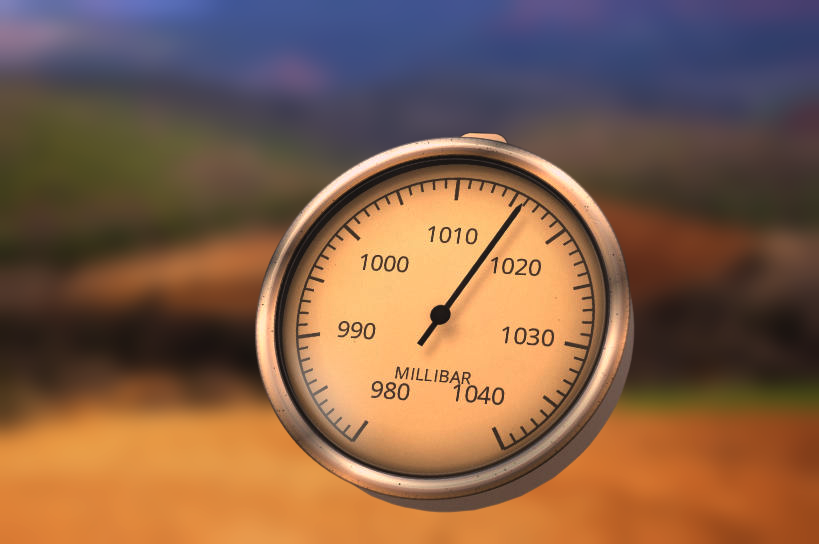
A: 1016 mbar
